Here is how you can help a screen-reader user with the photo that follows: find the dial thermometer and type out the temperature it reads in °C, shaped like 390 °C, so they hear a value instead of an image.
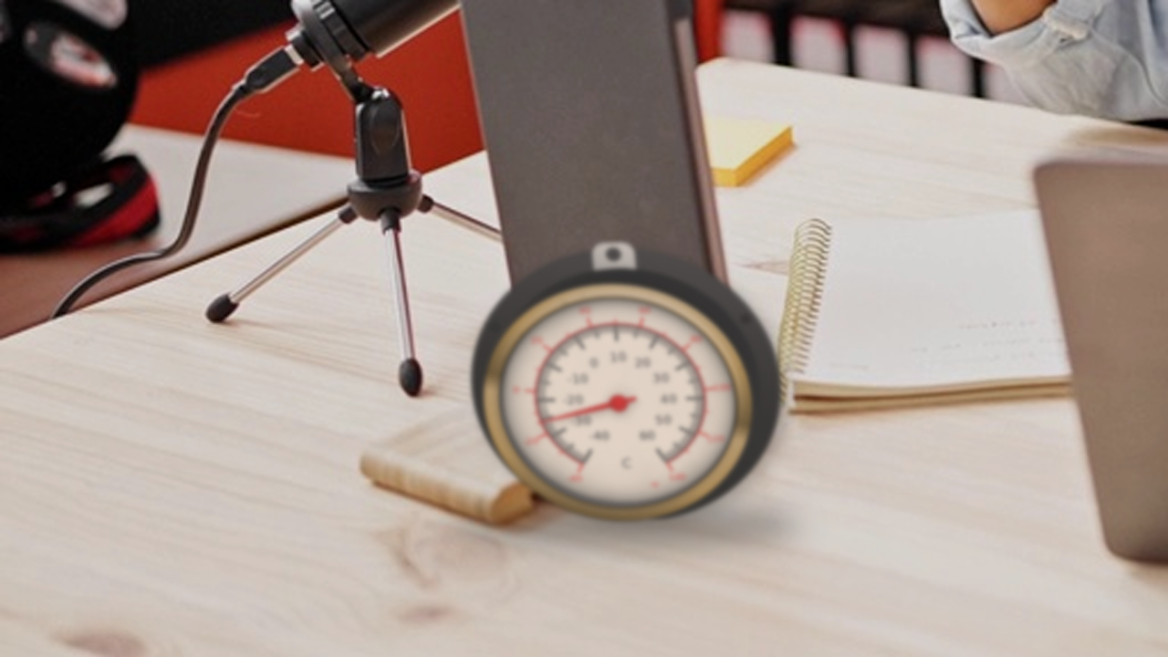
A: -25 °C
